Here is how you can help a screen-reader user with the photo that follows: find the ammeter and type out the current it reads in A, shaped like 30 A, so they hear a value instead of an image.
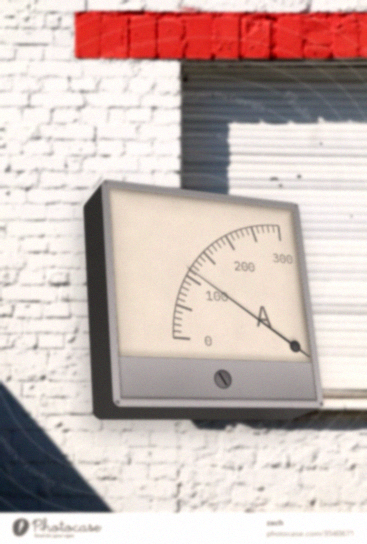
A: 110 A
